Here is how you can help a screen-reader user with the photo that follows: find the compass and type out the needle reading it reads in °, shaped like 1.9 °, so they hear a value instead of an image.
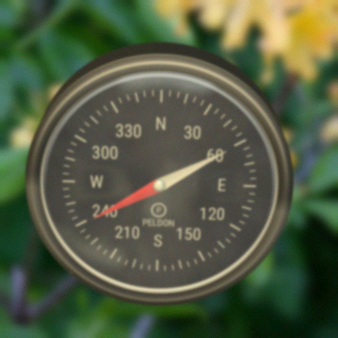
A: 240 °
